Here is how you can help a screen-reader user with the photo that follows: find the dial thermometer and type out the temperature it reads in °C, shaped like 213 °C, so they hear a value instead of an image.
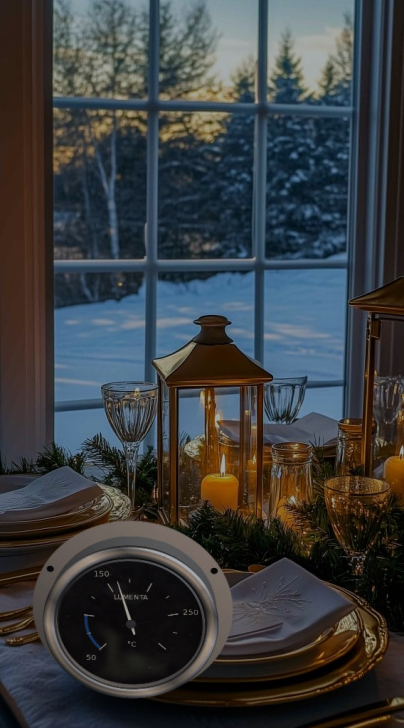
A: 162.5 °C
